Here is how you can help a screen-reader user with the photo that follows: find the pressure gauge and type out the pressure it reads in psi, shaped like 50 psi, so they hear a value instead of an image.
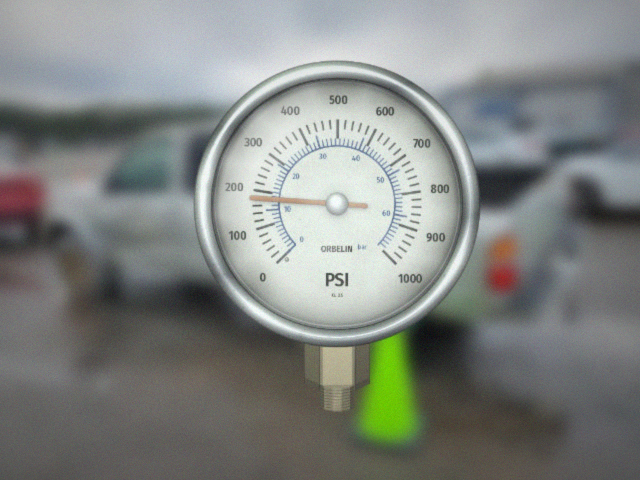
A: 180 psi
